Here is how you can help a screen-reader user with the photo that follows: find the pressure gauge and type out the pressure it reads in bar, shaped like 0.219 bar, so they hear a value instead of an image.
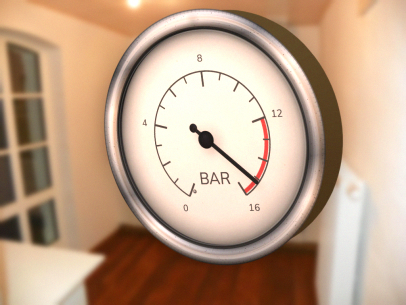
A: 15 bar
